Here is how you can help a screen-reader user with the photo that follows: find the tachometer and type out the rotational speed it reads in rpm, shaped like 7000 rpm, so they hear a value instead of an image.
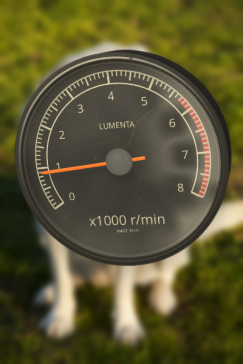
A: 900 rpm
